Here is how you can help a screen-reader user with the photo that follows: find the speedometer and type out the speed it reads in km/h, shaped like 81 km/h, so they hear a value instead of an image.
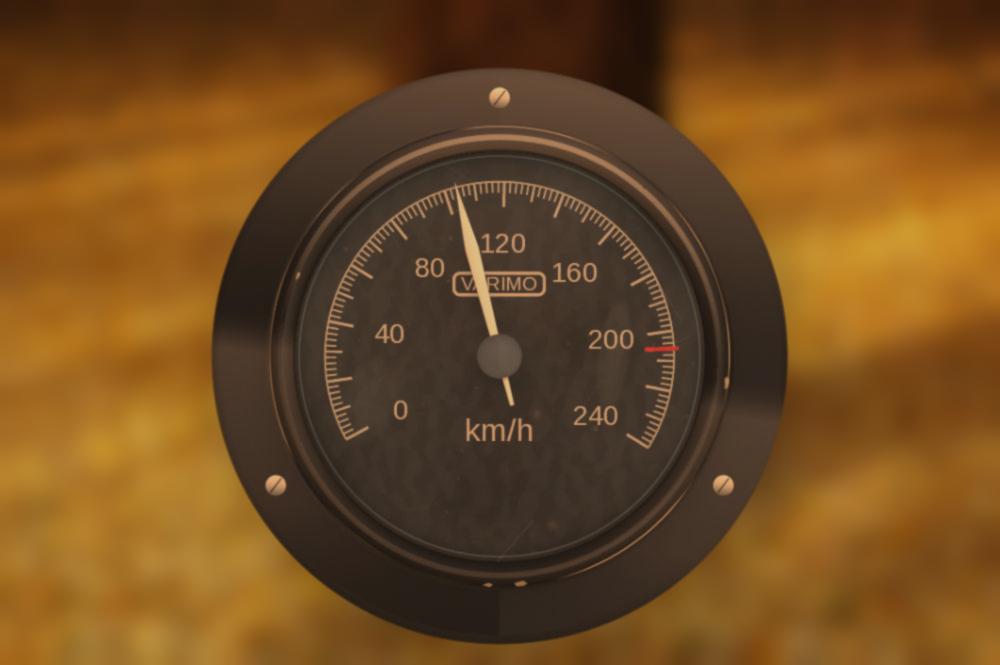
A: 104 km/h
